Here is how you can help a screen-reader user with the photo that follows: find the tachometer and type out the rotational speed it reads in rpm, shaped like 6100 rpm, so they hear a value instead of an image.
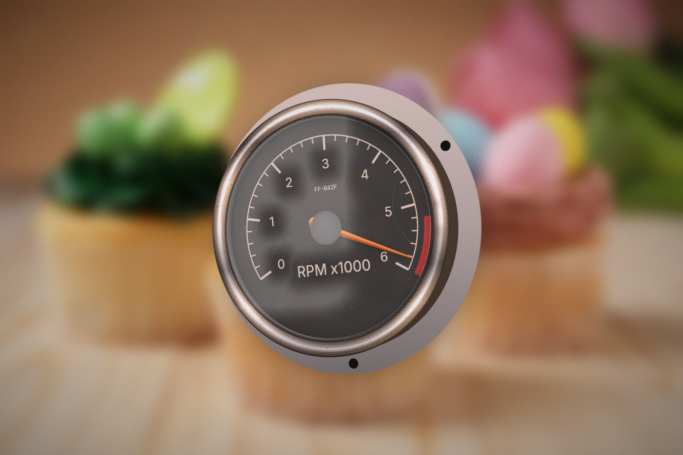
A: 5800 rpm
